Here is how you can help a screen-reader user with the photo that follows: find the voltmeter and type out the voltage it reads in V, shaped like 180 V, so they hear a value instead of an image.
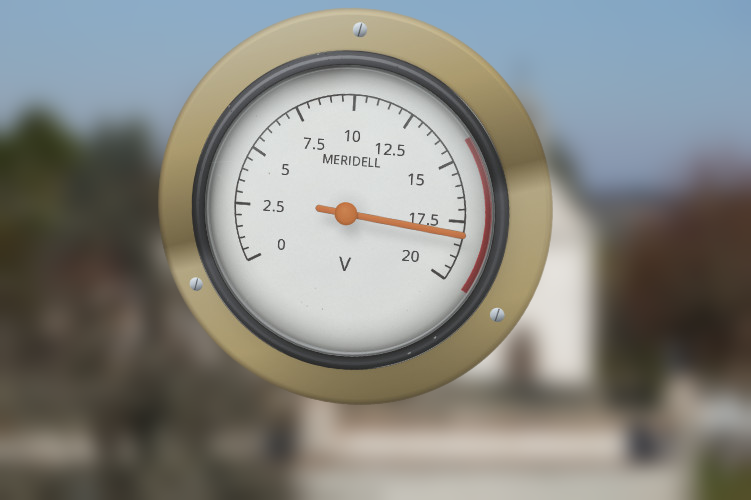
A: 18 V
